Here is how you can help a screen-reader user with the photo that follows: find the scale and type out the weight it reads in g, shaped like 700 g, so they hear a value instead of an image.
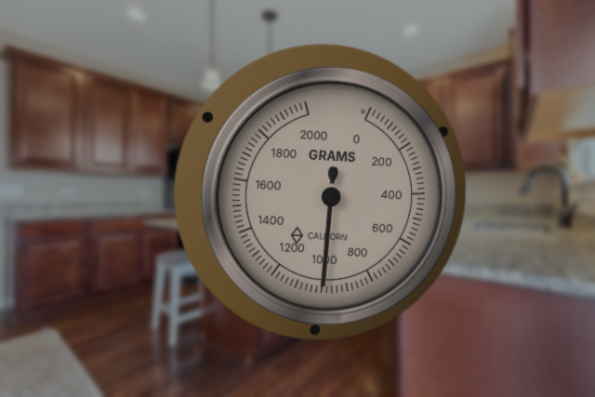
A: 1000 g
